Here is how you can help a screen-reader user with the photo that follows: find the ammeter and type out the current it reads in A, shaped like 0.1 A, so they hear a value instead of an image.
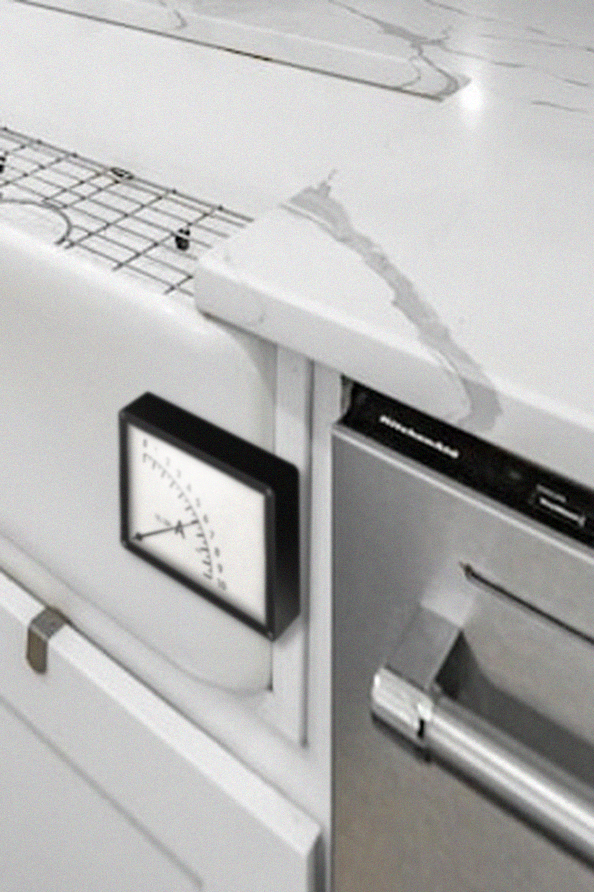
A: 6 A
